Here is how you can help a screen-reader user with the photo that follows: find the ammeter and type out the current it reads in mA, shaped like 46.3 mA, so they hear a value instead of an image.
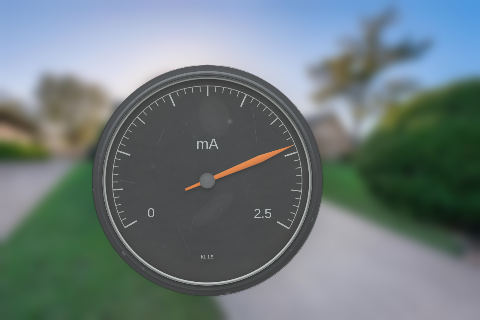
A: 1.95 mA
